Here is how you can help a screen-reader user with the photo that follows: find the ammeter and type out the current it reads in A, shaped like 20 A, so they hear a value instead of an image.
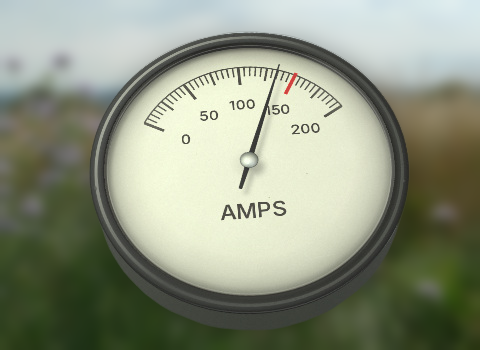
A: 135 A
